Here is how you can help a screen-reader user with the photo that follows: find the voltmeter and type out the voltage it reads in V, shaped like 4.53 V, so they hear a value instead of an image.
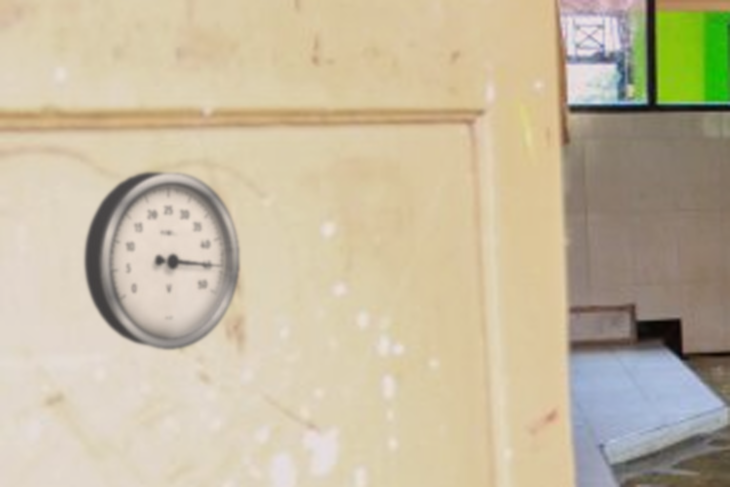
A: 45 V
